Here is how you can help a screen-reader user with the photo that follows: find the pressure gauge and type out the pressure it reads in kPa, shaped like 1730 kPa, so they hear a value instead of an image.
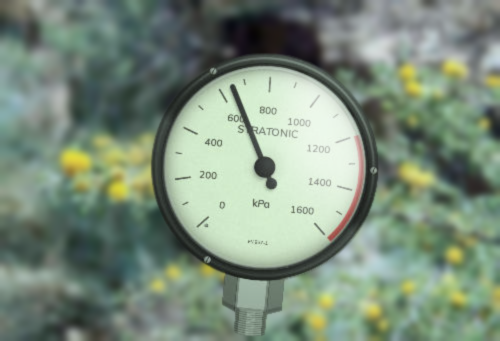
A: 650 kPa
